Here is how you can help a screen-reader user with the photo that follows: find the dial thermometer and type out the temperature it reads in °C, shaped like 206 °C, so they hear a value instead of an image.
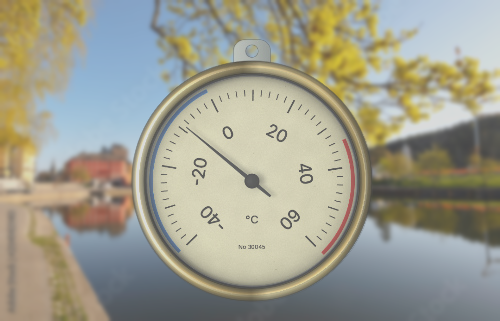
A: -9 °C
